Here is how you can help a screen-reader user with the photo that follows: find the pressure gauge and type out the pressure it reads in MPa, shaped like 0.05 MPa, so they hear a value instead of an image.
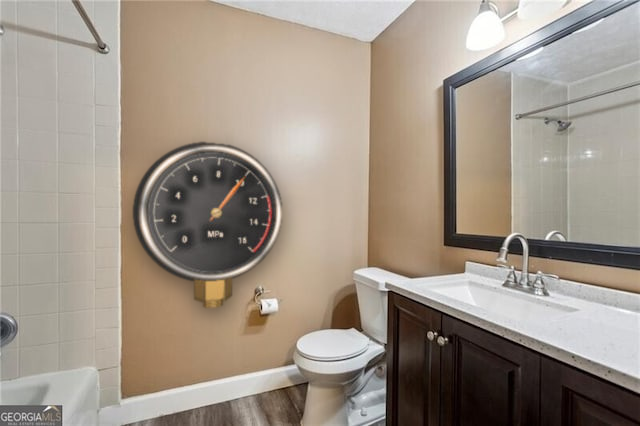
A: 10 MPa
